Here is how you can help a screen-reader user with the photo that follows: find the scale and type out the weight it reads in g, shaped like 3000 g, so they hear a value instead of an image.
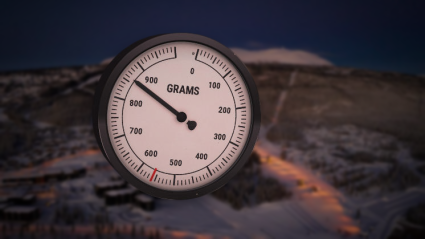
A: 860 g
